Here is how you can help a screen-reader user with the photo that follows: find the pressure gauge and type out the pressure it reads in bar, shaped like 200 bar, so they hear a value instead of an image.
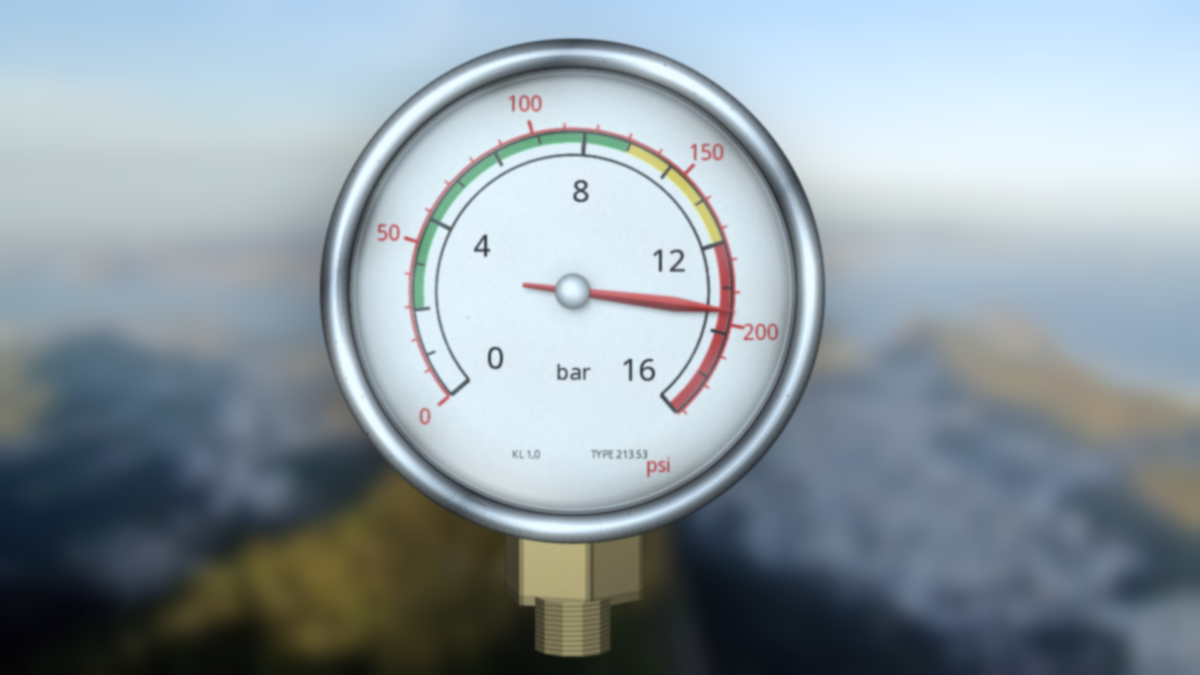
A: 13.5 bar
